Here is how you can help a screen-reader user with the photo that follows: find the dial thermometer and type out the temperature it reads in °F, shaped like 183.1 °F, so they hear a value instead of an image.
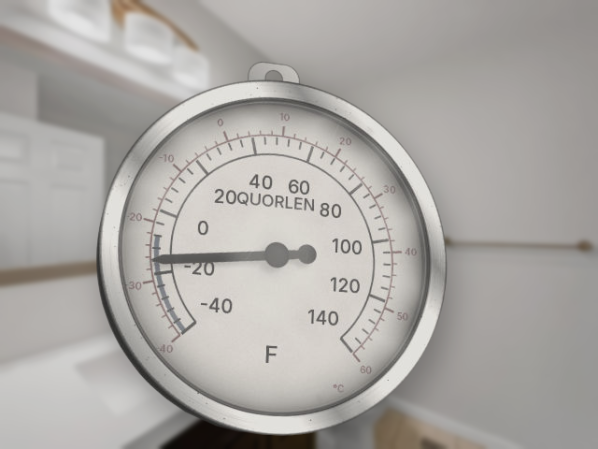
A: -16 °F
